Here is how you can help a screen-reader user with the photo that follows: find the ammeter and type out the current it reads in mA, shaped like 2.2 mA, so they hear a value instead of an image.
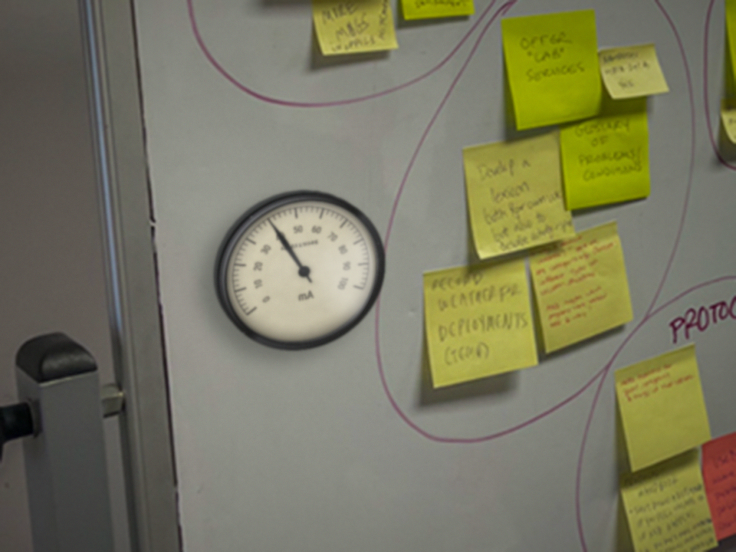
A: 40 mA
